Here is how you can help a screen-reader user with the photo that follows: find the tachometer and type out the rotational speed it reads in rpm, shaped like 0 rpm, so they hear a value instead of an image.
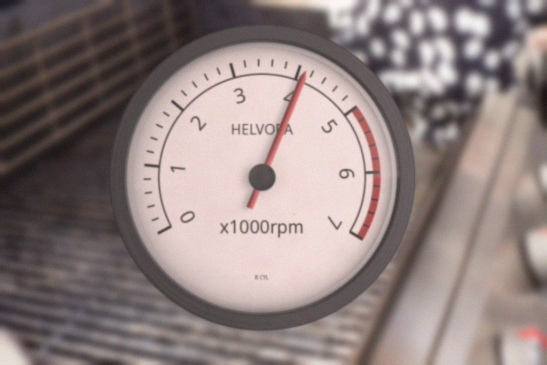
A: 4100 rpm
